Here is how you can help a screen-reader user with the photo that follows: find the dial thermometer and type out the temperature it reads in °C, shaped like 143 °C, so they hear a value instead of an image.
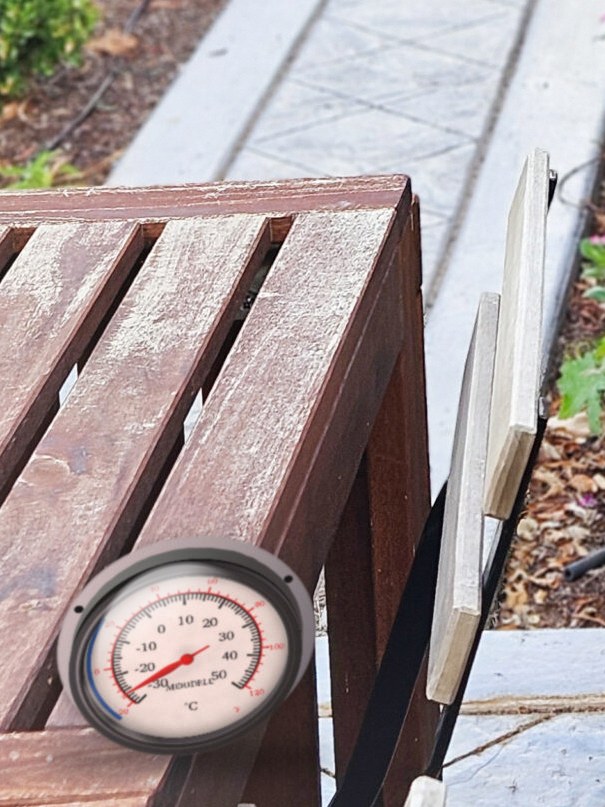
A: -25 °C
